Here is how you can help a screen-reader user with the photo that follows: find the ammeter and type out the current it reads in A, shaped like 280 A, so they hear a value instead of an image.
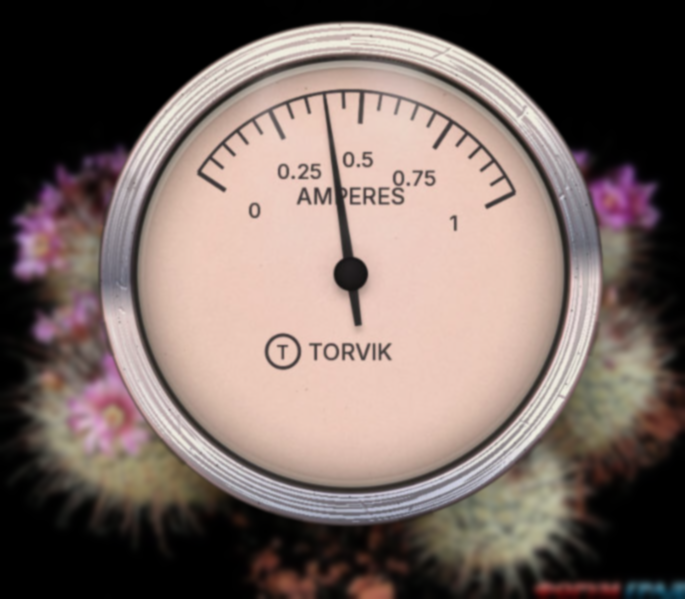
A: 0.4 A
